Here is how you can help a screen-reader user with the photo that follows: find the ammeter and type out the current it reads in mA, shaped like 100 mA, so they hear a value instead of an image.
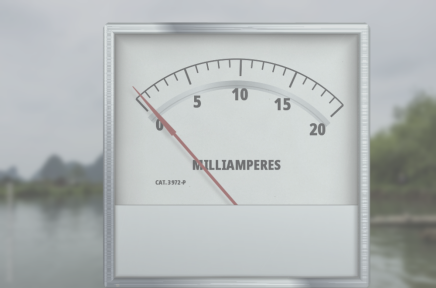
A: 0.5 mA
